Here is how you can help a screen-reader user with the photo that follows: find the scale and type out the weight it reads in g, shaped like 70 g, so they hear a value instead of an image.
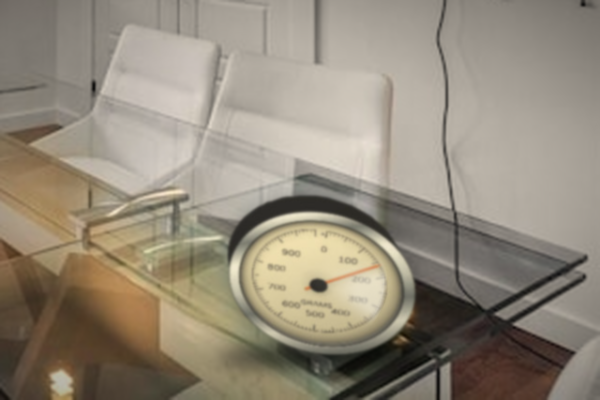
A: 150 g
